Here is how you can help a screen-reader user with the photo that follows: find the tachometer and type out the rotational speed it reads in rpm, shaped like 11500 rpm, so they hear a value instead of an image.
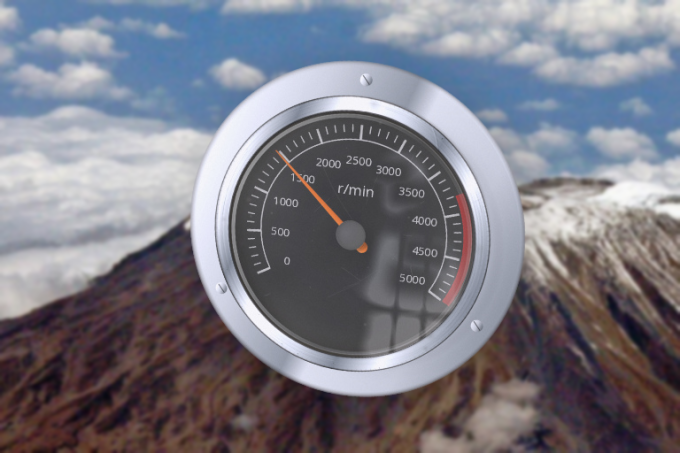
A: 1500 rpm
